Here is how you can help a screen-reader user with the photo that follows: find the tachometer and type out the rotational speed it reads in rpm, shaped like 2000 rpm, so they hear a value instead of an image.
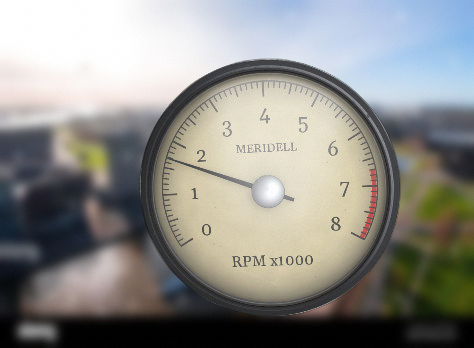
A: 1700 rpm
